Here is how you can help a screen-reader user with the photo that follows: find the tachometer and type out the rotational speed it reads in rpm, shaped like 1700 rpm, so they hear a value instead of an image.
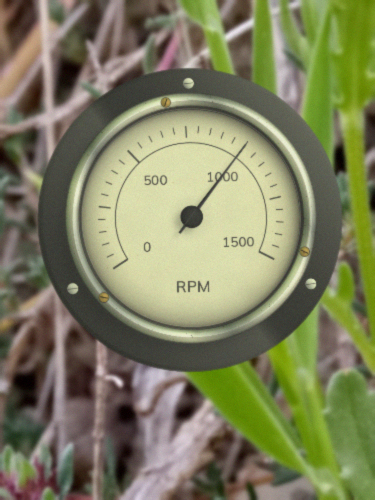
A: 1000 rpm
